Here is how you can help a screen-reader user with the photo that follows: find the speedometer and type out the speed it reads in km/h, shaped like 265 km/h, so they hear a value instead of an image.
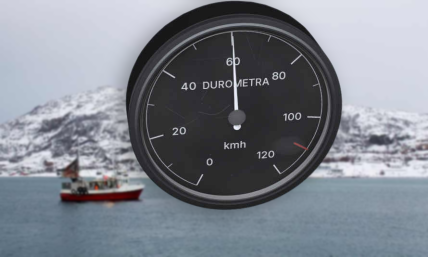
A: 60 km/h
